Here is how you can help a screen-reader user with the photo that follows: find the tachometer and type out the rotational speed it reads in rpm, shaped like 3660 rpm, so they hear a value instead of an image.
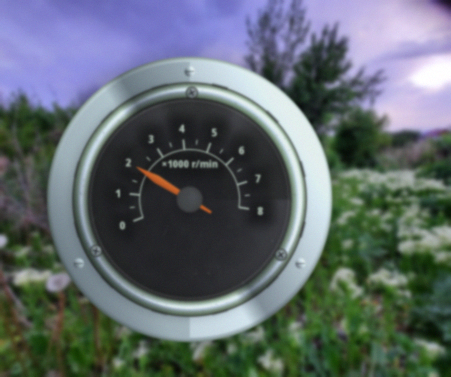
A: 2000 rpm
